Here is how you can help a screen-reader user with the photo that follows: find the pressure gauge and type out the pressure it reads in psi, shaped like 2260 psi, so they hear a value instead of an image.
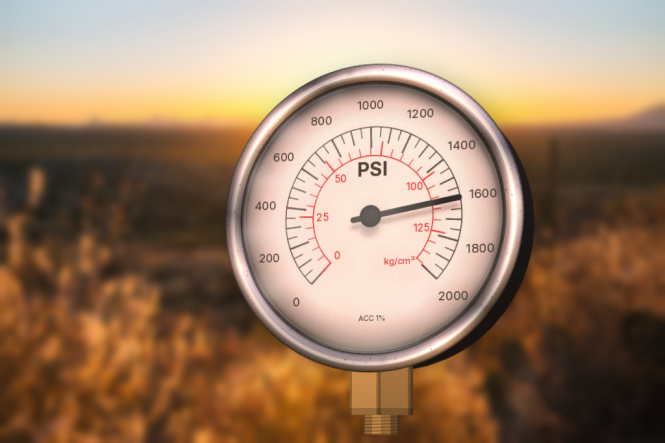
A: 1600 psi
